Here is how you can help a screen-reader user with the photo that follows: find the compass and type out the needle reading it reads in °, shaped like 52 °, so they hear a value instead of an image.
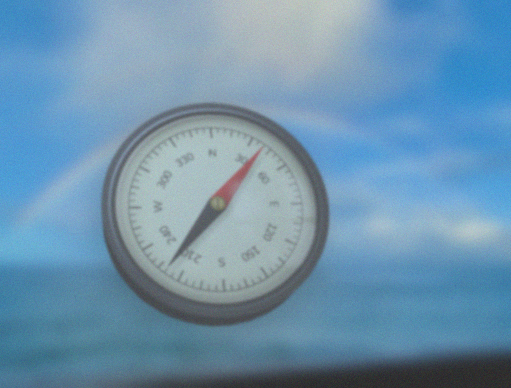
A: 40 °
